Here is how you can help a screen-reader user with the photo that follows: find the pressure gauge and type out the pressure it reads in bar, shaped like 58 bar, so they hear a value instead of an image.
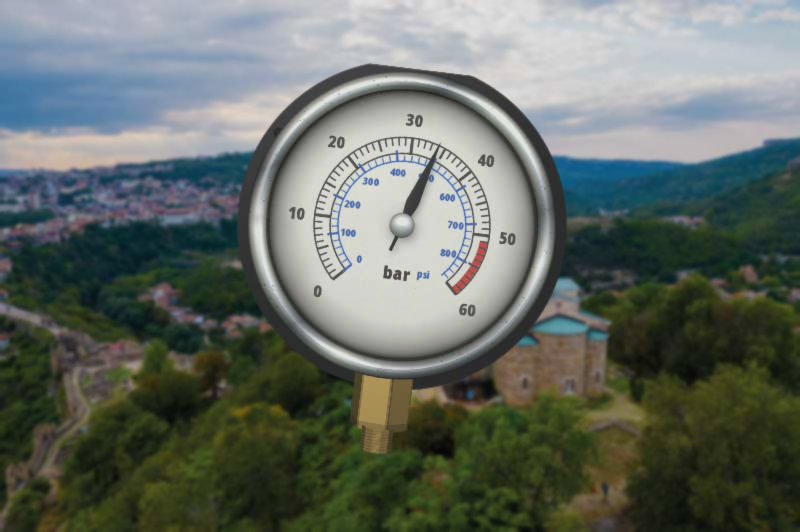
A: 34 bar
